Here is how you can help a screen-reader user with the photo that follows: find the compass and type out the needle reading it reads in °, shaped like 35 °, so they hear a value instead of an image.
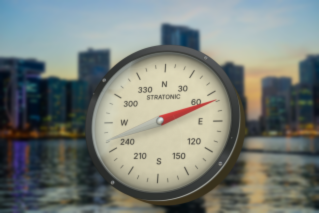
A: 70 °
